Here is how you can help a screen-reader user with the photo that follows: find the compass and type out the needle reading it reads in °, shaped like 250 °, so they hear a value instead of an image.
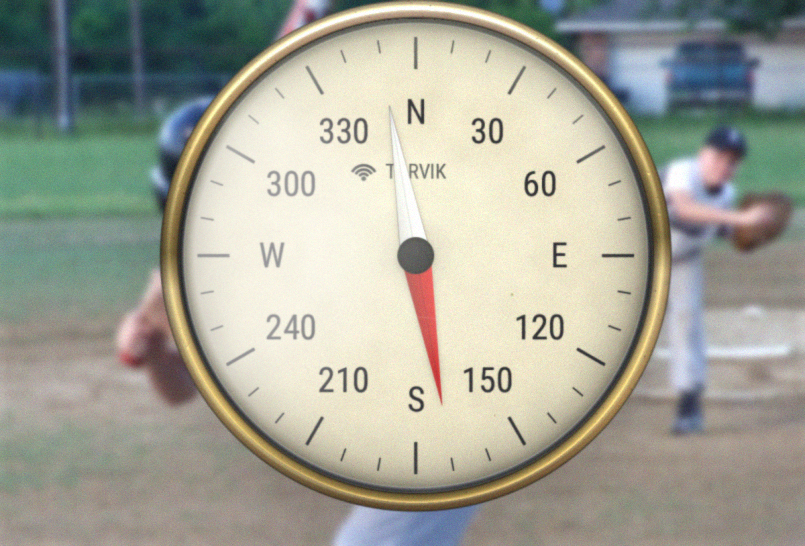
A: 170 °
